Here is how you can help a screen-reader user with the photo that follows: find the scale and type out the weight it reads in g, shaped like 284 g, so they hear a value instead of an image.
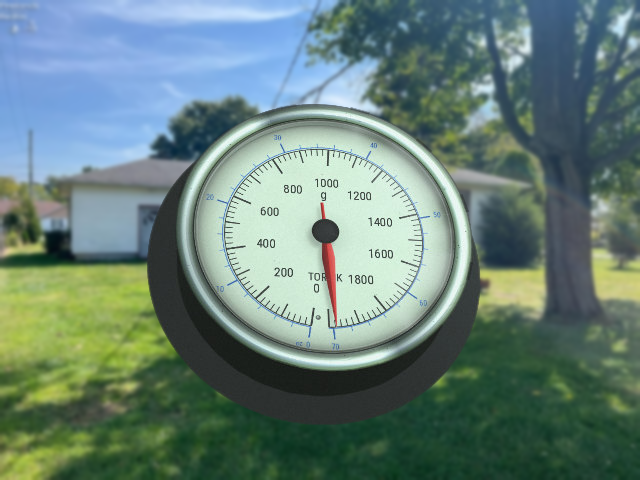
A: 1980 g
